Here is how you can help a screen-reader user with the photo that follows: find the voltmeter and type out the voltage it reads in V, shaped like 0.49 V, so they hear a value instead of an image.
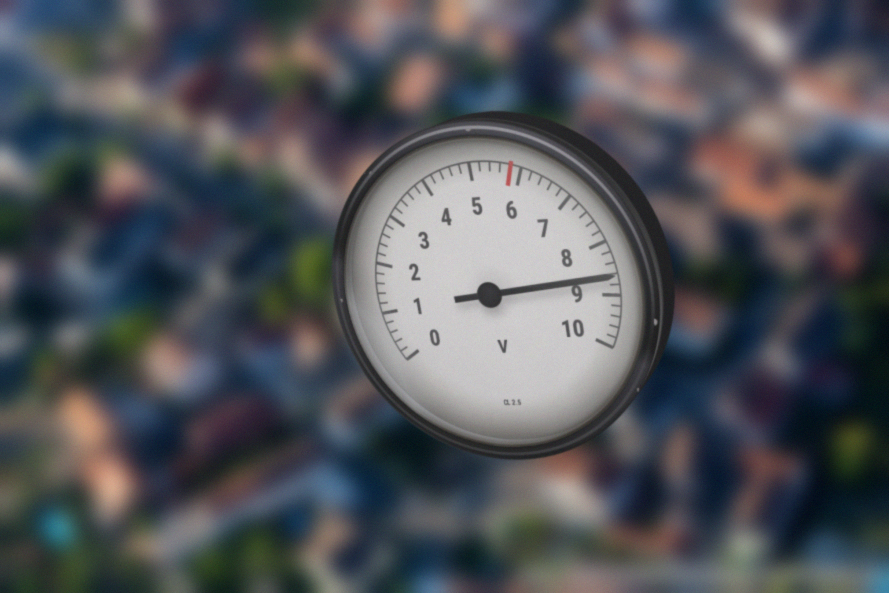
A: 8.6 V
